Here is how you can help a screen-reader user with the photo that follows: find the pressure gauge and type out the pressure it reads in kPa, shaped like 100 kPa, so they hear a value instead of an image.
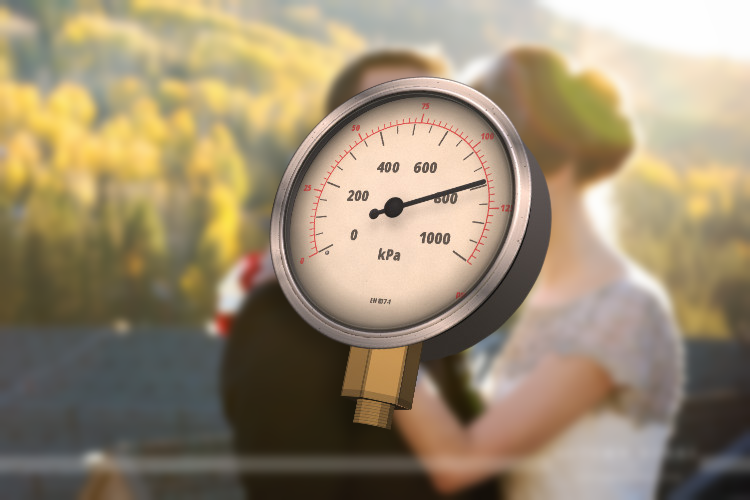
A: 800 kPa
